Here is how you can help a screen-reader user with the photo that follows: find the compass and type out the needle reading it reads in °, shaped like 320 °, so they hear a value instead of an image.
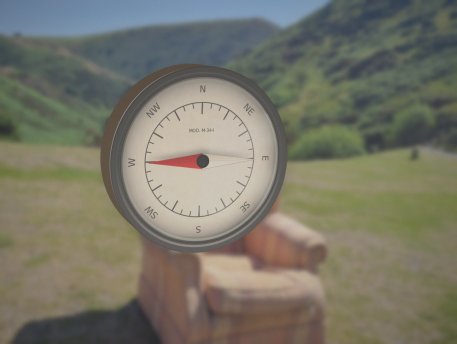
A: 270 °
